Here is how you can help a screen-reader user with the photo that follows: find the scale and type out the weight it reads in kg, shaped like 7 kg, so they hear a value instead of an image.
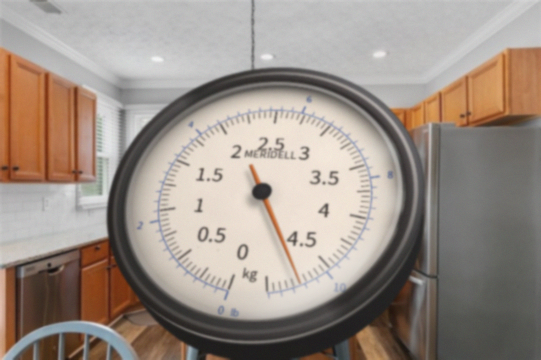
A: 4.75 kg
